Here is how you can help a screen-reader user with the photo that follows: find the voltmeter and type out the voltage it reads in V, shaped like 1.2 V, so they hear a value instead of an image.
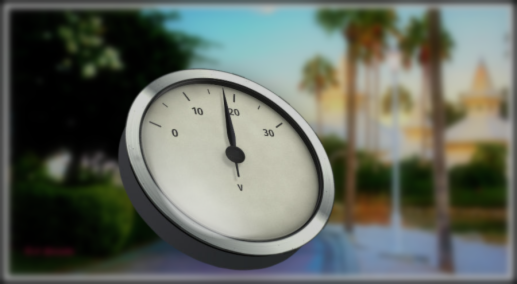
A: 17.5 V
